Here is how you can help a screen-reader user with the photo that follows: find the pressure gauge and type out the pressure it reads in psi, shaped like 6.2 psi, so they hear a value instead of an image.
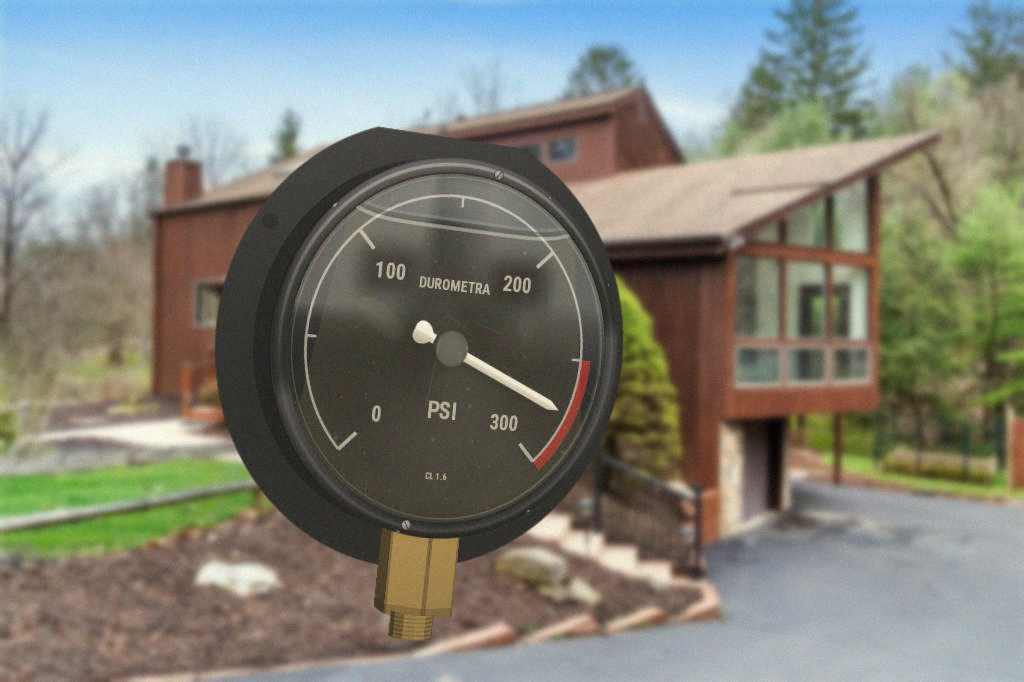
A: 275 psi
